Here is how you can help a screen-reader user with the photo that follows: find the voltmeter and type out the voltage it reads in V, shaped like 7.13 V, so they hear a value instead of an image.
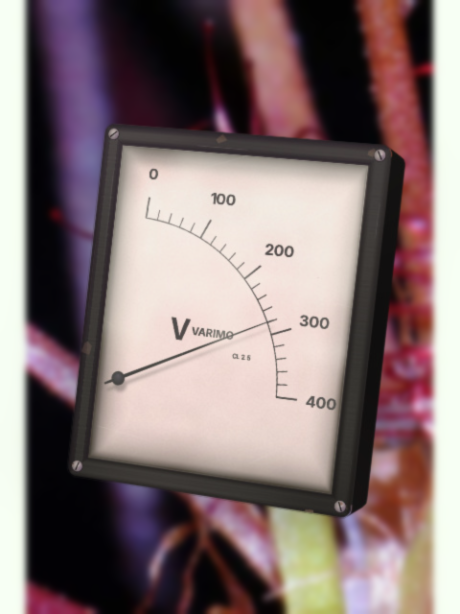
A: 280 V
